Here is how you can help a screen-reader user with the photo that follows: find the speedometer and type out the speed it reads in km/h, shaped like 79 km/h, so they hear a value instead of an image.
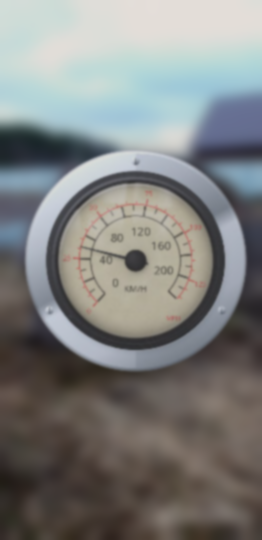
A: 50 km/h
